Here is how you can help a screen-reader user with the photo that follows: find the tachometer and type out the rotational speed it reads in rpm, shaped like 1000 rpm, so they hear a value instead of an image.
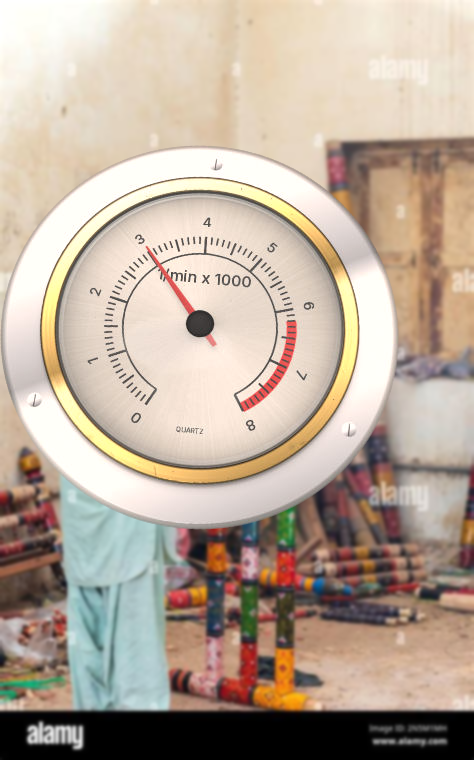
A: 3000 rpm
